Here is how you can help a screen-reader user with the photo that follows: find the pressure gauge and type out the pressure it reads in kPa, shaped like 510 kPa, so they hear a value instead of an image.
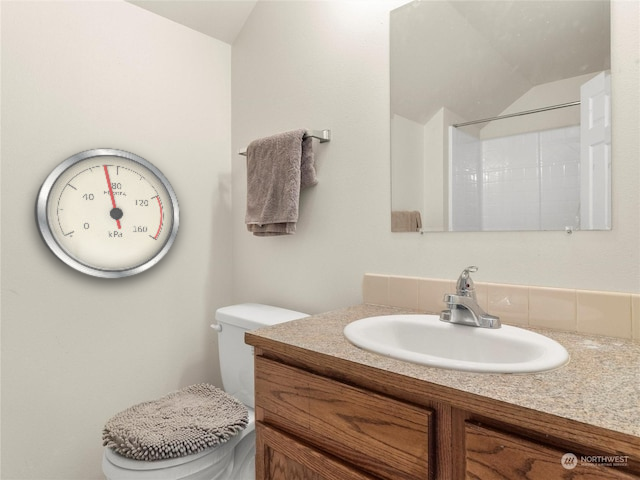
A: 70 kPa
